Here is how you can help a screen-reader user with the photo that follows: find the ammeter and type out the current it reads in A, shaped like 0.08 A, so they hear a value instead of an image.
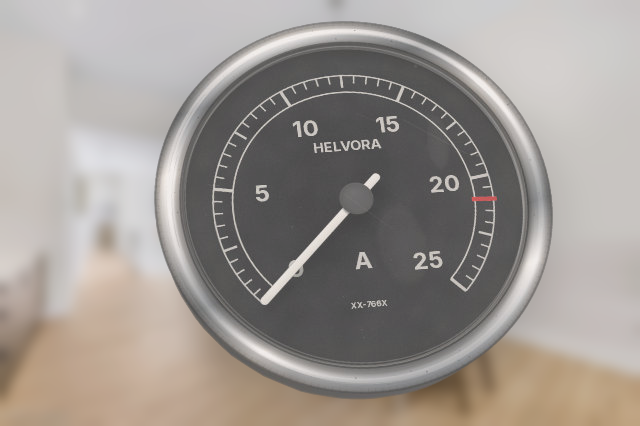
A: 0 A
